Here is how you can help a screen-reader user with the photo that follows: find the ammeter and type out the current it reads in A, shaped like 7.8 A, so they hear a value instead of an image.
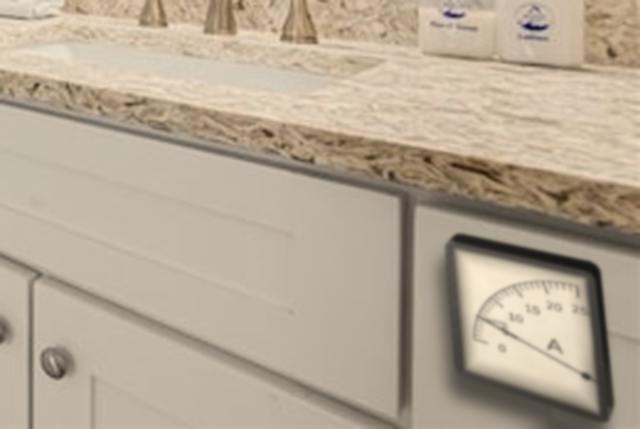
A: 5 A
